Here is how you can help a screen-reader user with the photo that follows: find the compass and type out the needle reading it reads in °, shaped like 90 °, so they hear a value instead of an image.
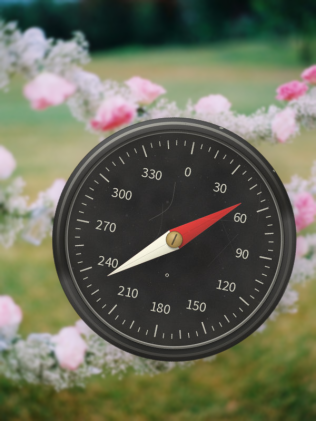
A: 50 °
